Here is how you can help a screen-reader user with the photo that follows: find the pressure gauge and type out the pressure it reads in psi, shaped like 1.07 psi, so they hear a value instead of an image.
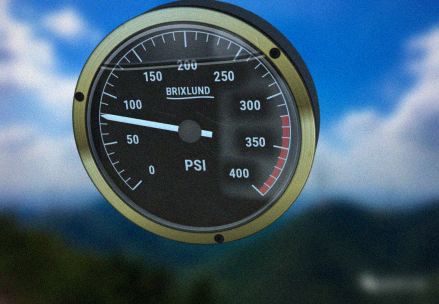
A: 80 psi
